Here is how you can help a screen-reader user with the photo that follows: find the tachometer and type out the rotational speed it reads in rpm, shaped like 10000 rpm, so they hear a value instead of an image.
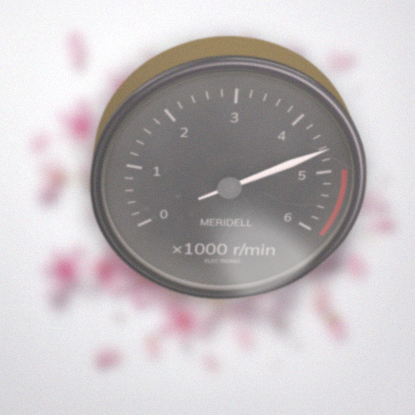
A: 4600 rpm
